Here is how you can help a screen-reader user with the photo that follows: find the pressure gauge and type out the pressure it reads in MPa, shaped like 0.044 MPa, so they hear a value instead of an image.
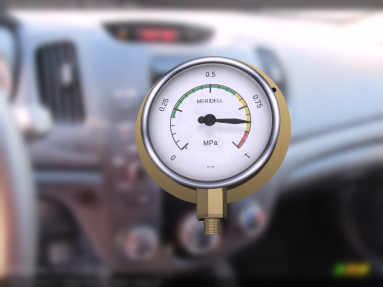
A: 0.85 MPa
